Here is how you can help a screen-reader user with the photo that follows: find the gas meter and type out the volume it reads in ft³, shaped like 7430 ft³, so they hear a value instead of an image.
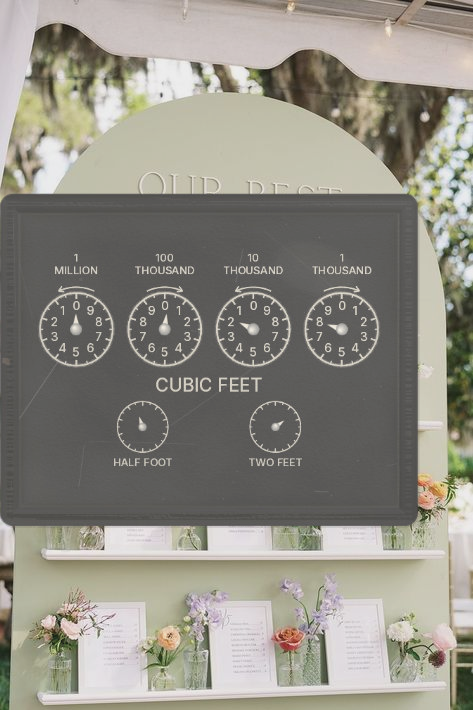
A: 1800 ft³
